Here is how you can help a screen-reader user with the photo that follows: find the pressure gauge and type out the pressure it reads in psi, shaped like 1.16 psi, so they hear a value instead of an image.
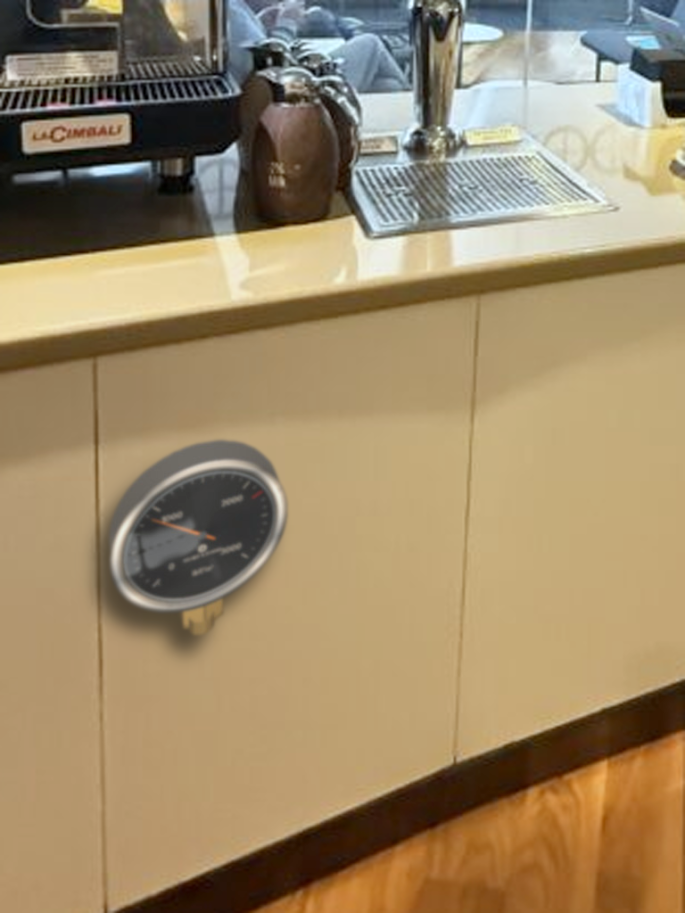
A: 900 psi
